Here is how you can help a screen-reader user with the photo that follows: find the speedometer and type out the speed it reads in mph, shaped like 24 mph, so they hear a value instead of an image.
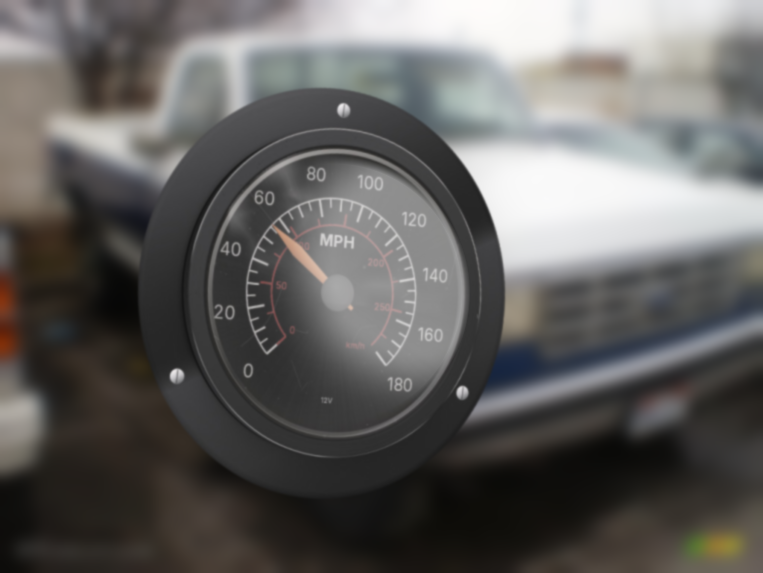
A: 55 mph
